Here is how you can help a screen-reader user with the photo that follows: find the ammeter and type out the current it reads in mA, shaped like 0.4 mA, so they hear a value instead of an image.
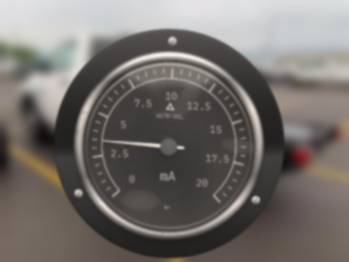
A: 3.5 mA
